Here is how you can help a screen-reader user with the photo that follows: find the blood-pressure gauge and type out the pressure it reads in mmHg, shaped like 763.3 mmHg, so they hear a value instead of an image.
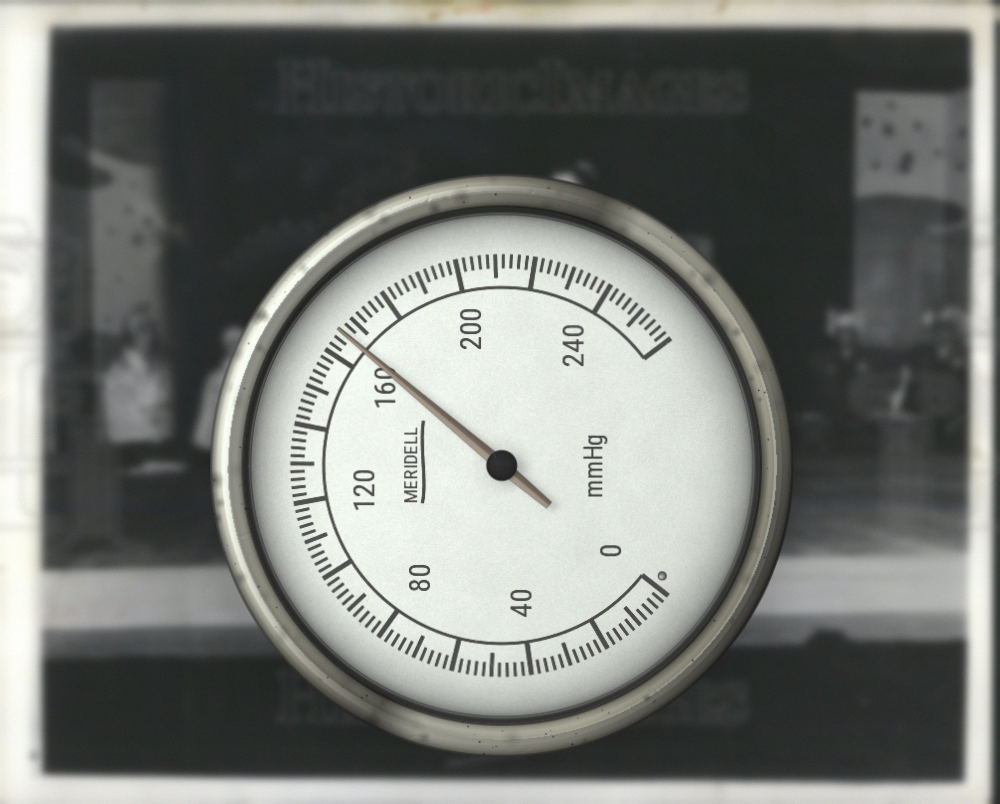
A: 166 mmHg
